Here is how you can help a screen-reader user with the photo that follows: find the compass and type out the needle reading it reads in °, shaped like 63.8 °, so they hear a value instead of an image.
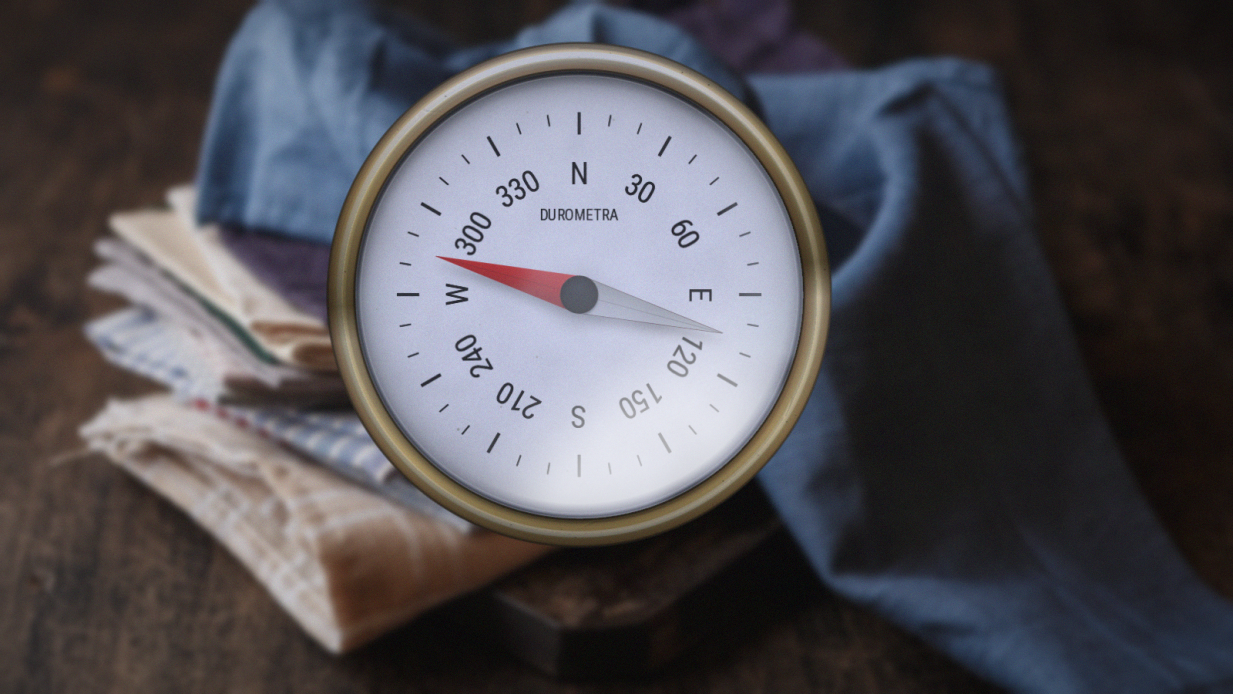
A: 285 °
